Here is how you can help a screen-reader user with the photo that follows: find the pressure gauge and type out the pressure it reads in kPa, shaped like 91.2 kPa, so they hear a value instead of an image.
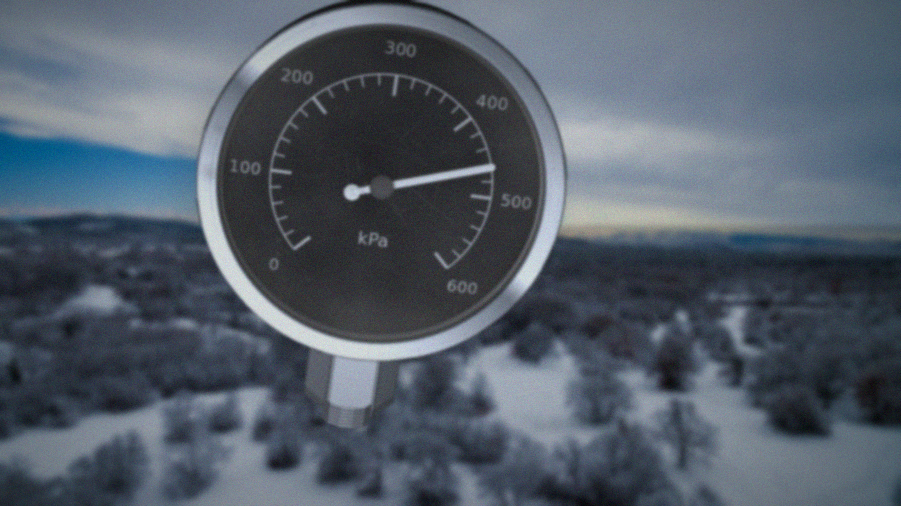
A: 460 kPa
